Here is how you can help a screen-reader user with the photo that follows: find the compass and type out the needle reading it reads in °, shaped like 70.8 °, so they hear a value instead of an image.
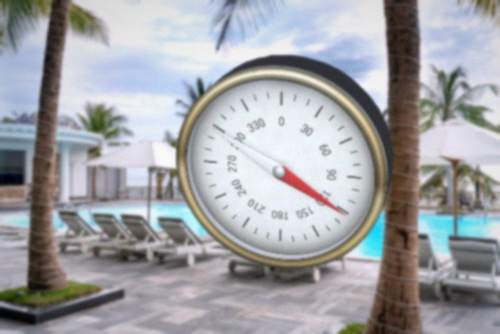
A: 120 °
